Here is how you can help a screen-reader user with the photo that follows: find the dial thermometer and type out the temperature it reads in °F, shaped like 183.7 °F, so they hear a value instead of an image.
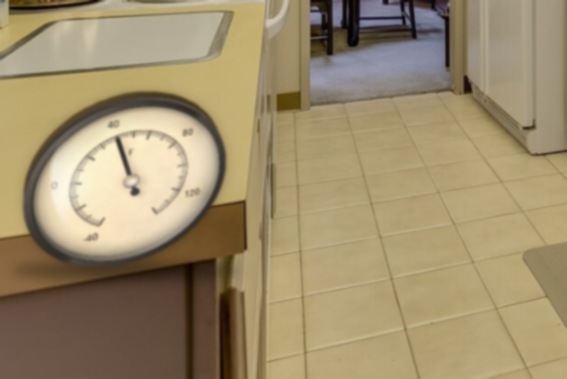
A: 40 °F
